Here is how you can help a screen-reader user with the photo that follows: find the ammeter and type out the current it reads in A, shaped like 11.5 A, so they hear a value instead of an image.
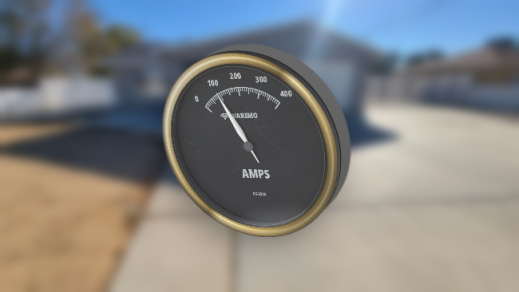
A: 100 A
